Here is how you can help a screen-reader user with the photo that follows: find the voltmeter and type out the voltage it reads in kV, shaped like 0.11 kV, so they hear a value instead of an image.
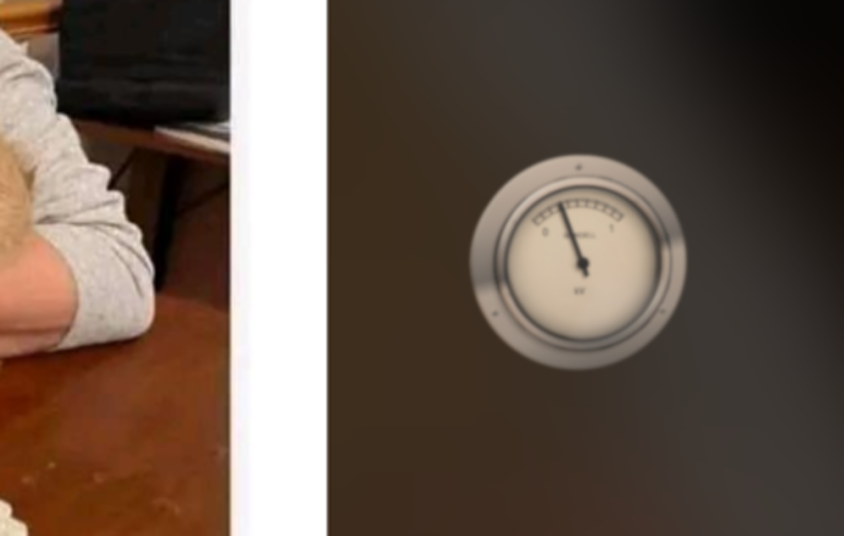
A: 0.3 kV
